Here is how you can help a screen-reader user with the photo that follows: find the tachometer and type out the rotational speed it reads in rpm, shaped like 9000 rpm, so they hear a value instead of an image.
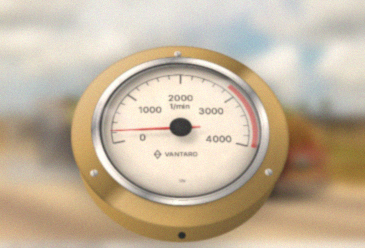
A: 200 rpm
